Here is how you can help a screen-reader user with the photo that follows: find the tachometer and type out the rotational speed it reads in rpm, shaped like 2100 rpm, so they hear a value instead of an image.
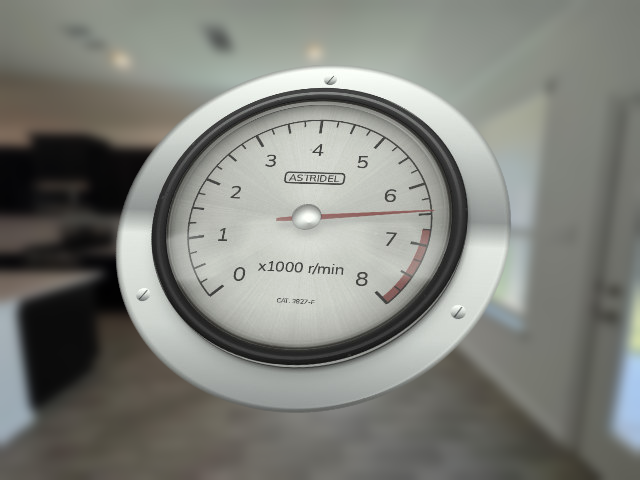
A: 6500 rpm
